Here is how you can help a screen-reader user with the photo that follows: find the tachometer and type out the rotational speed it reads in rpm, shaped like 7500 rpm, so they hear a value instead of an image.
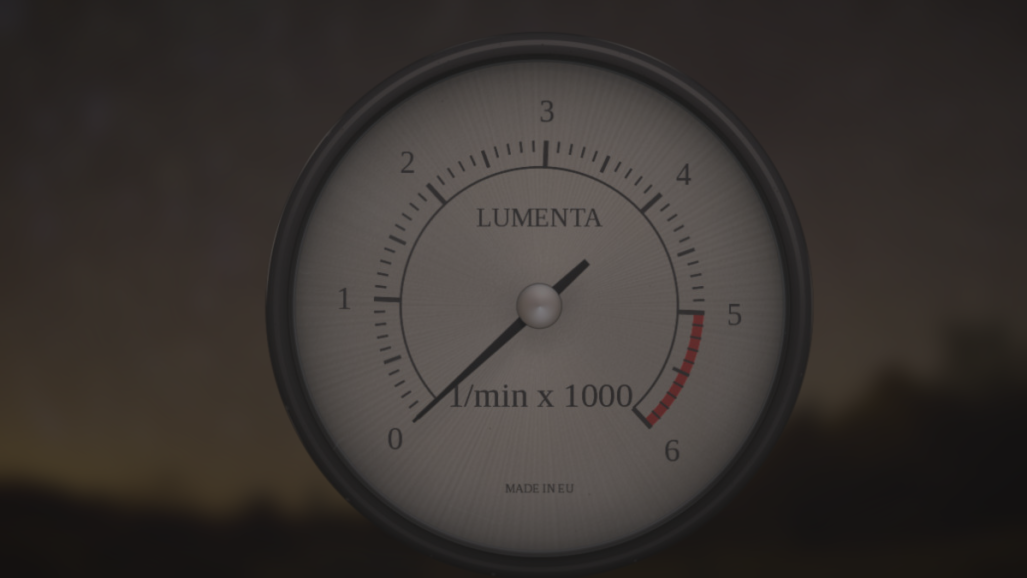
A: 0 rpm
